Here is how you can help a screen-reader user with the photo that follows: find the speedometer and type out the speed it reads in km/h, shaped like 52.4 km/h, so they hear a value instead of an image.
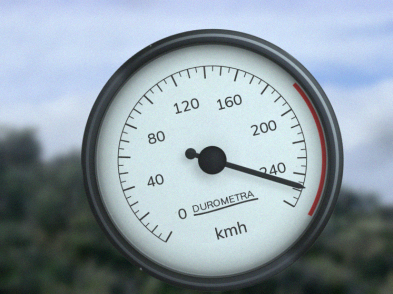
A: 247.5 km/h
